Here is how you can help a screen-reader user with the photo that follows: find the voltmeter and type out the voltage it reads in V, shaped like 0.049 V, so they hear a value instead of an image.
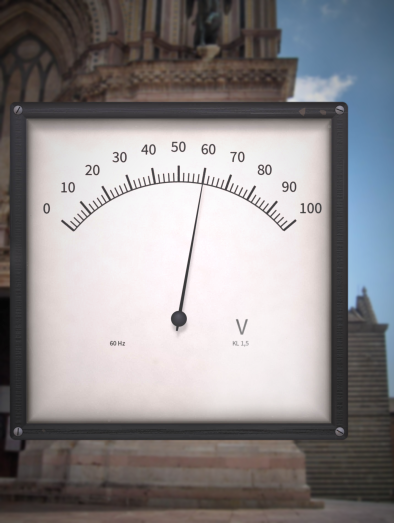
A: 60 V
